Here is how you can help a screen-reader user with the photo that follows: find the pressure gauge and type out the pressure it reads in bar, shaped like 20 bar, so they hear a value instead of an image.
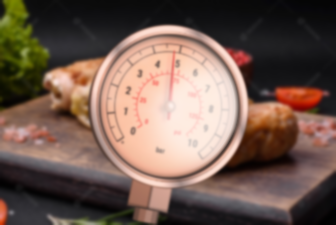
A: 4.75 bar
